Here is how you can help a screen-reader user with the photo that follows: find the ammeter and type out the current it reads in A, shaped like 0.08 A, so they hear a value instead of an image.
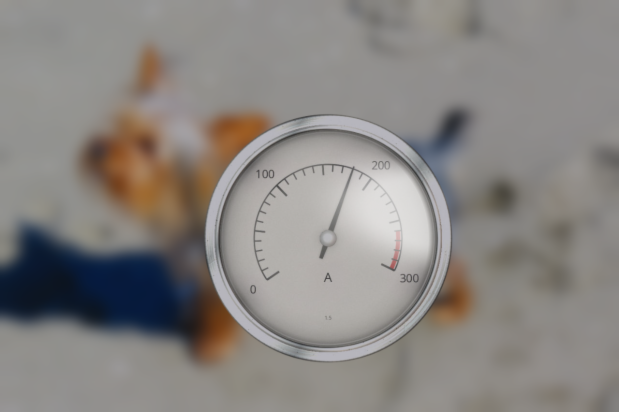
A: 180 A
